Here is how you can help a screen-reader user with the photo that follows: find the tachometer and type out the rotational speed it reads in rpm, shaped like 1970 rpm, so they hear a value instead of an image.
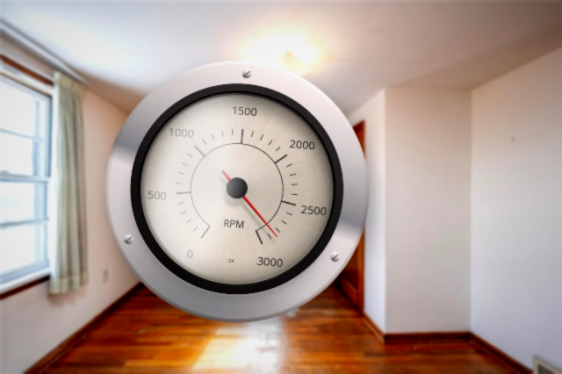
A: 2850 rpm
